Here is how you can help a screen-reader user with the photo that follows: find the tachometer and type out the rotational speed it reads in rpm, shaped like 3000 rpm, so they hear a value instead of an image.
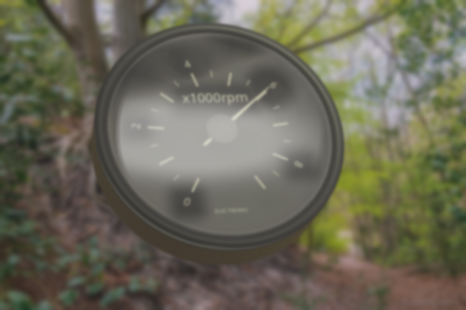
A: 6000 rpm
